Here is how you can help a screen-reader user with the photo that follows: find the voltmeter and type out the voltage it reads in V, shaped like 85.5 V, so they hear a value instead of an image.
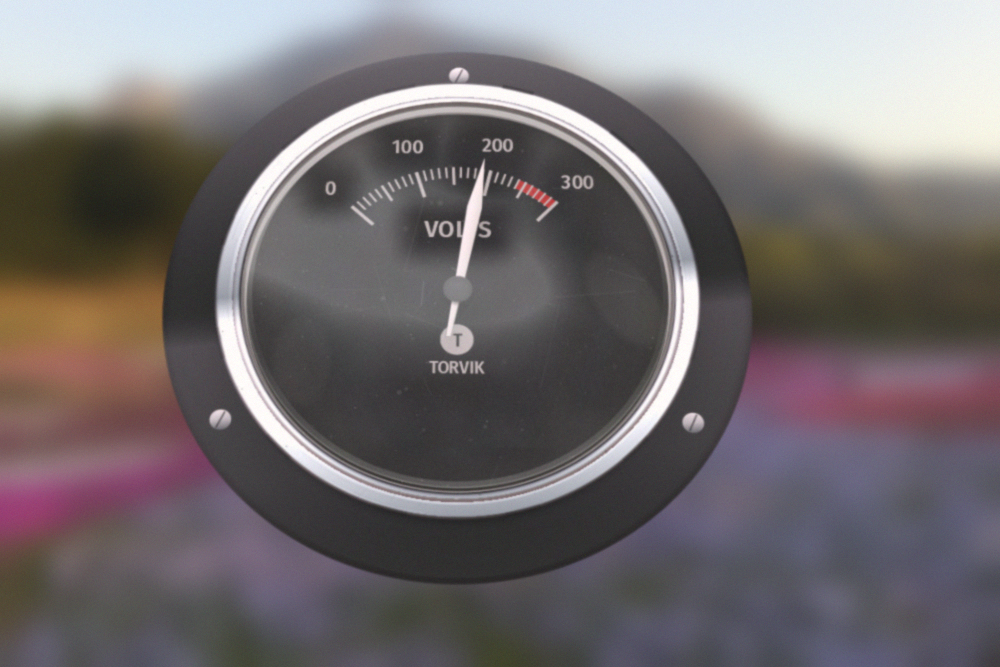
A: 190 V
